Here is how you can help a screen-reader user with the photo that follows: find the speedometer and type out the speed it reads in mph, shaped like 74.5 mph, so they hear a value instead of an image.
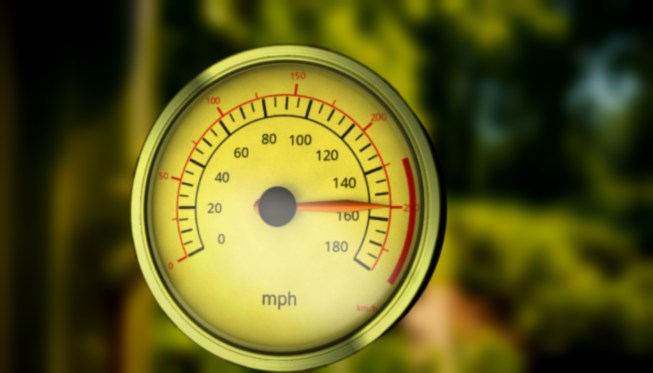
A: 155 mph
